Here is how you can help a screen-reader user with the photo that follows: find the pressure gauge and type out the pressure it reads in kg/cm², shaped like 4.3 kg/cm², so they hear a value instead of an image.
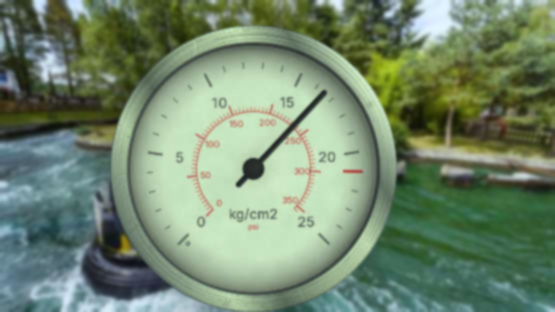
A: 16.5 kg/cm²
